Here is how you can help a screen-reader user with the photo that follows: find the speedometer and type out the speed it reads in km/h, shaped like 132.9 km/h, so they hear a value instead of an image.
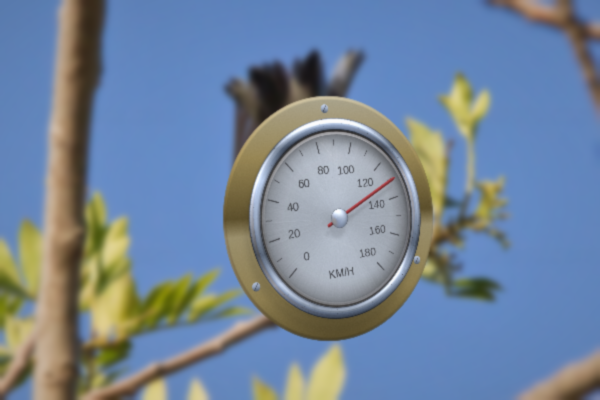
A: 130 km/h
